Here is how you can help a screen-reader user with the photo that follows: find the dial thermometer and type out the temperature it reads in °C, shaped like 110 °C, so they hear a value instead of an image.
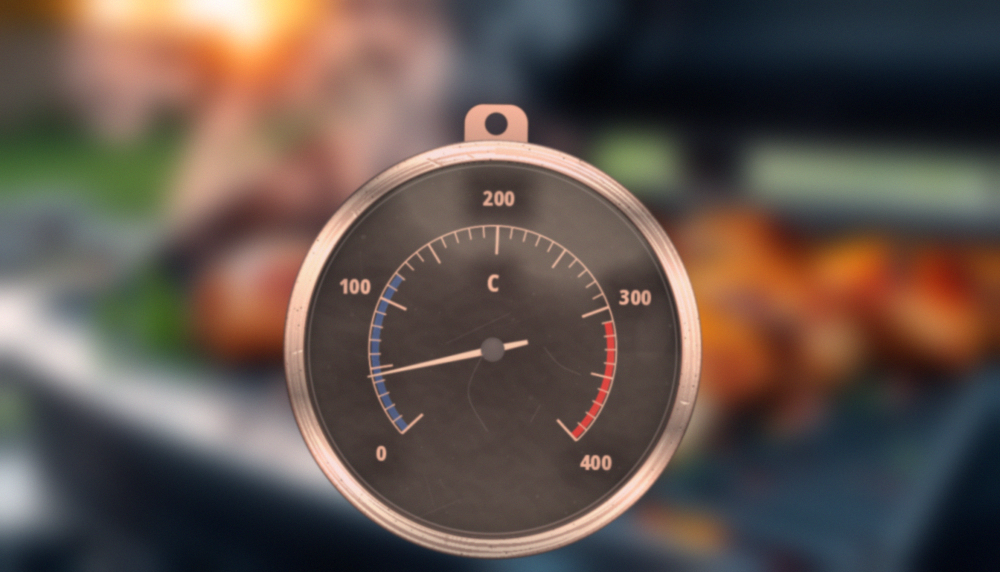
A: 45 °C
